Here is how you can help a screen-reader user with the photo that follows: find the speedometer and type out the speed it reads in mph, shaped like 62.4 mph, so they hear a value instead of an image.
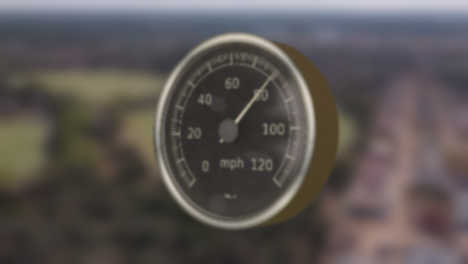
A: 80 mph
